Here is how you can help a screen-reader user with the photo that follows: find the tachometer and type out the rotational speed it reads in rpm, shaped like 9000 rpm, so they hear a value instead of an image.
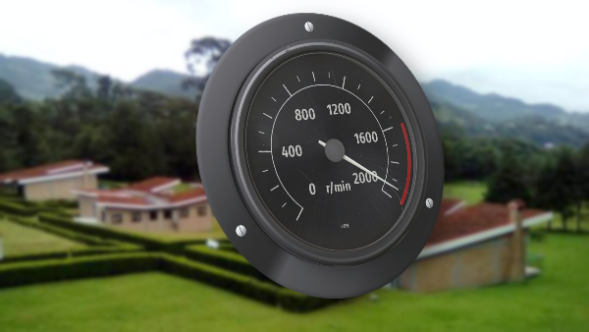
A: 1950 rpm
